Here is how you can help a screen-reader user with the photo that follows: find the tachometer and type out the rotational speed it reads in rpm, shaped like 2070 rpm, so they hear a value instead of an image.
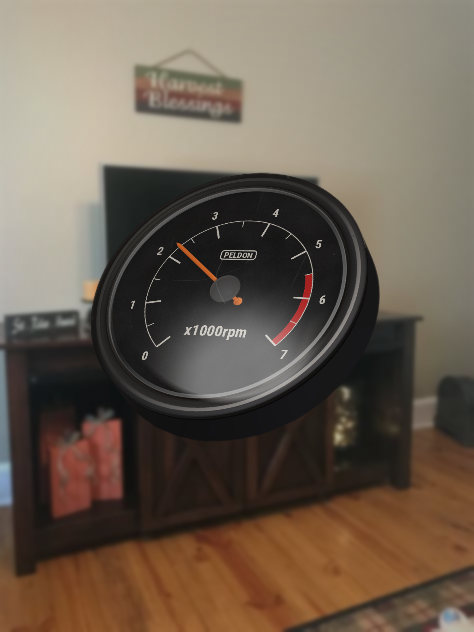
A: 2250 rpm
